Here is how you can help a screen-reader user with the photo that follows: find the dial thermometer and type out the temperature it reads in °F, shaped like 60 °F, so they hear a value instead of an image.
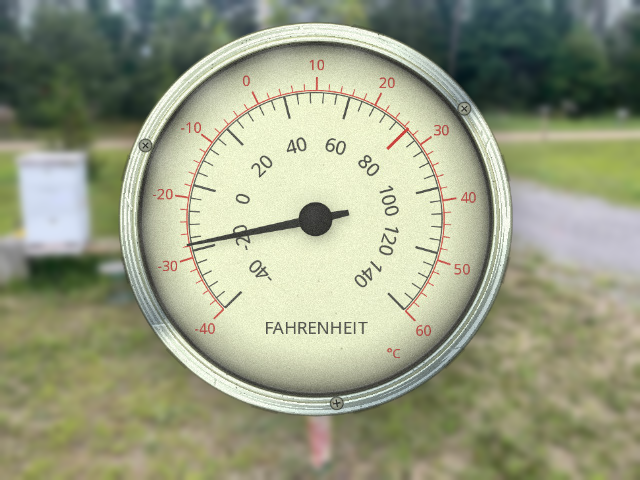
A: -18 °F
